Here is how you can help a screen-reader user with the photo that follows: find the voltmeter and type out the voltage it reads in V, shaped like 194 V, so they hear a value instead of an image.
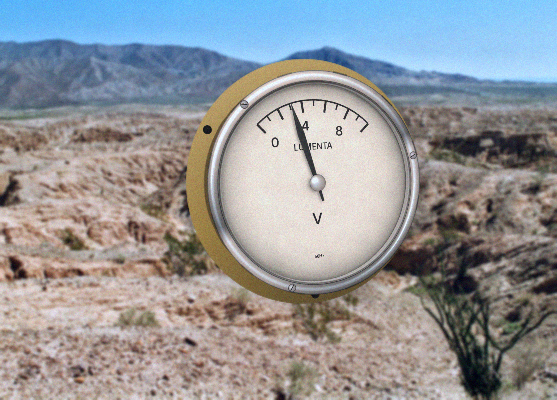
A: 3 V
